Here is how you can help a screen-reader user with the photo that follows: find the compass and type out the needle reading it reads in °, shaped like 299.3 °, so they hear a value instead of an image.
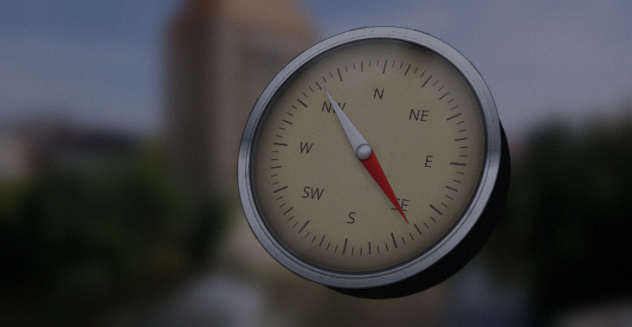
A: 137.5 °
